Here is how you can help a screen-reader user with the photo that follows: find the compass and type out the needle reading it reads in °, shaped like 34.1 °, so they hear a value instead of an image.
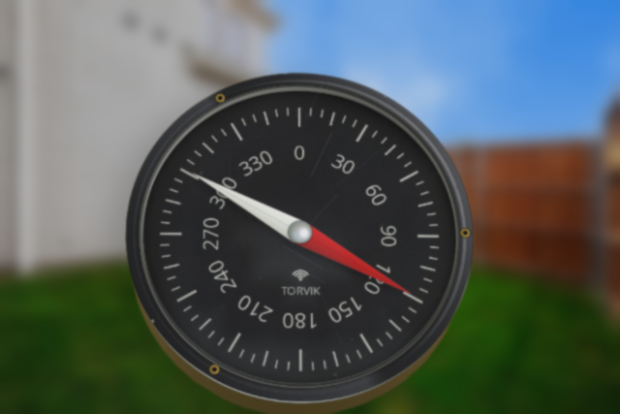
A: 120 °
